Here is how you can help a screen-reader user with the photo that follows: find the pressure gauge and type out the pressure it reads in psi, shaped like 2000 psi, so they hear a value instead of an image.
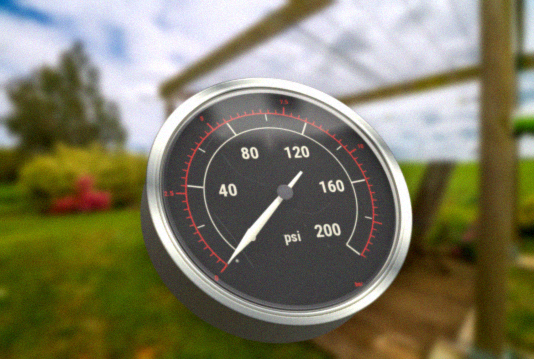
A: 0 psi
